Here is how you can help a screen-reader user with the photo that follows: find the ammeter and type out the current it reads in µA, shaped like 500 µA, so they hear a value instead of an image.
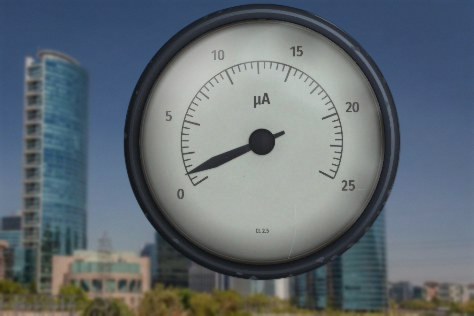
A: 1 µA
